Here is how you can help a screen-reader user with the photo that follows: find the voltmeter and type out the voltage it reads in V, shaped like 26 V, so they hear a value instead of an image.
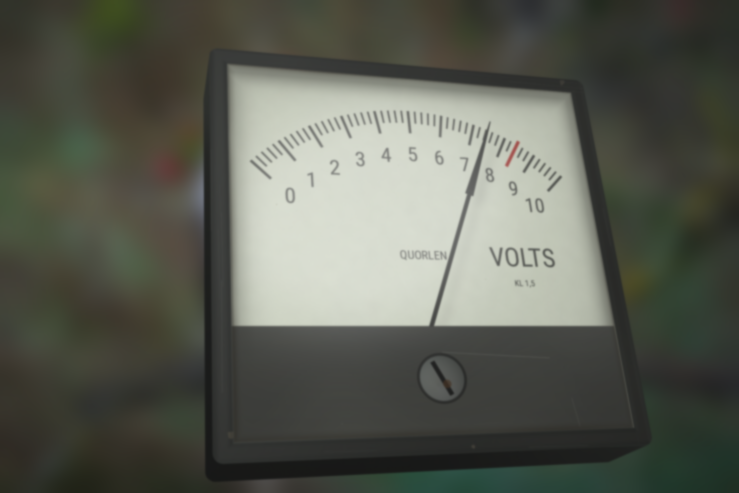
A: 7.4 V
